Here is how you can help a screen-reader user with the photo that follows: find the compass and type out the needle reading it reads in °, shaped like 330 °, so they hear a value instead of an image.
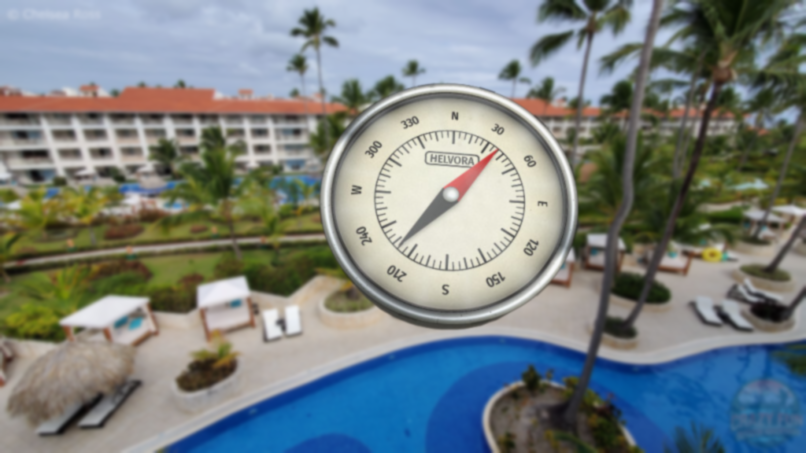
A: 40 °
